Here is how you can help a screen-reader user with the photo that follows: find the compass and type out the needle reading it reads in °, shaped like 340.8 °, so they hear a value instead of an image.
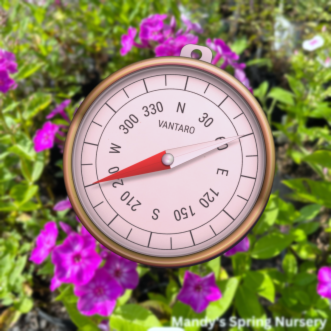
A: 240 °
